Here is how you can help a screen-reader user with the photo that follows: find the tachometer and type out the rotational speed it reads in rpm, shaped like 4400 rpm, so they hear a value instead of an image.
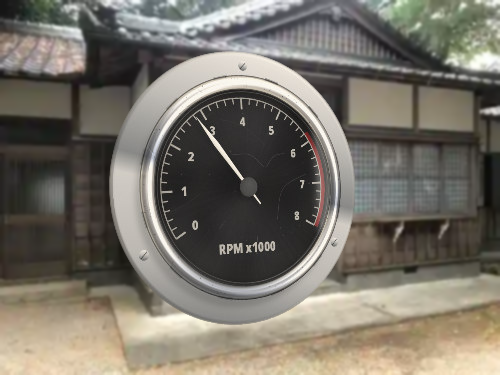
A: 2800 rpm
